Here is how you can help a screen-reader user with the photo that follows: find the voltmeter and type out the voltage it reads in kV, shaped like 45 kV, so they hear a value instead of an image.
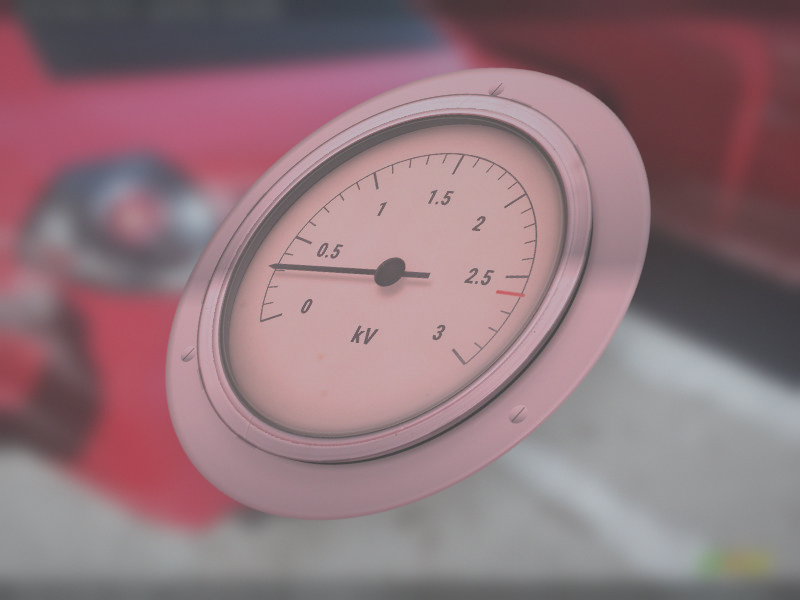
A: 0.3 kV
